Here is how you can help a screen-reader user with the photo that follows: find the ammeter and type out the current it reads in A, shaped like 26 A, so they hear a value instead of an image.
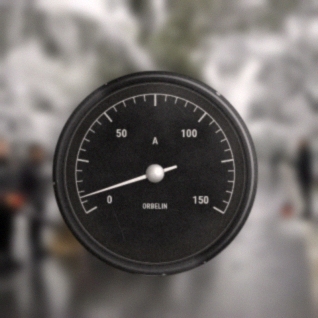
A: 7.5 A
